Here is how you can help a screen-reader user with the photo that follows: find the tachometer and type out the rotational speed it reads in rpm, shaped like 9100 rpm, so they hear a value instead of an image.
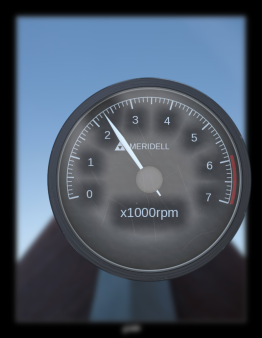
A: 2300 rpm
